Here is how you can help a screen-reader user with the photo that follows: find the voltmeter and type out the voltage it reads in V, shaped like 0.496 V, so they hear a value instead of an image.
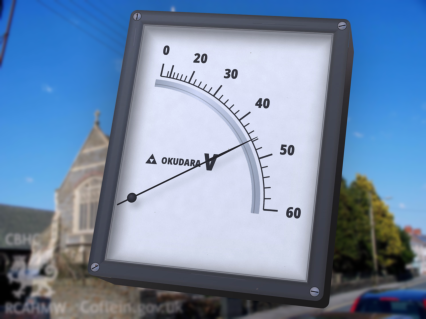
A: 46 V
